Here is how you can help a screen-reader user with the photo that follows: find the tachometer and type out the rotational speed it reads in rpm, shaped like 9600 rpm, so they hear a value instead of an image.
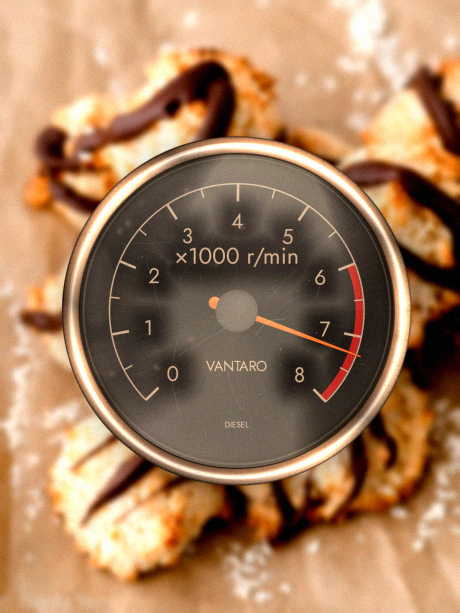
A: 7250 rpm
